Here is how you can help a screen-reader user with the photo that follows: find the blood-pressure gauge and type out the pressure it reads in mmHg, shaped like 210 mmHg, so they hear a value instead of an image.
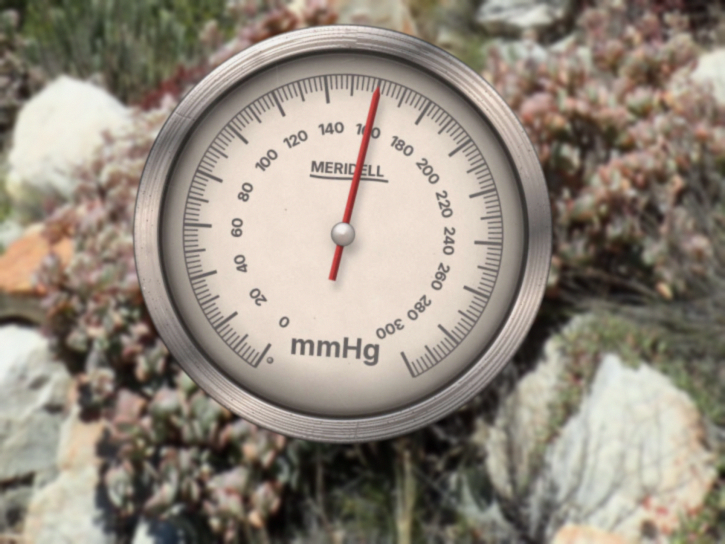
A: 160 mmHg
